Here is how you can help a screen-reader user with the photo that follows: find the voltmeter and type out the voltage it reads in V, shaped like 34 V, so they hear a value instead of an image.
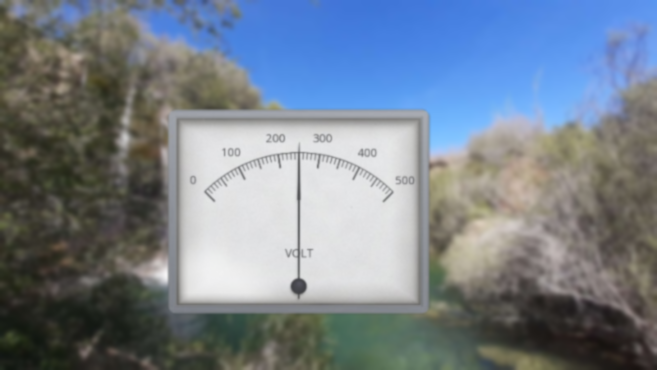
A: 250 V
